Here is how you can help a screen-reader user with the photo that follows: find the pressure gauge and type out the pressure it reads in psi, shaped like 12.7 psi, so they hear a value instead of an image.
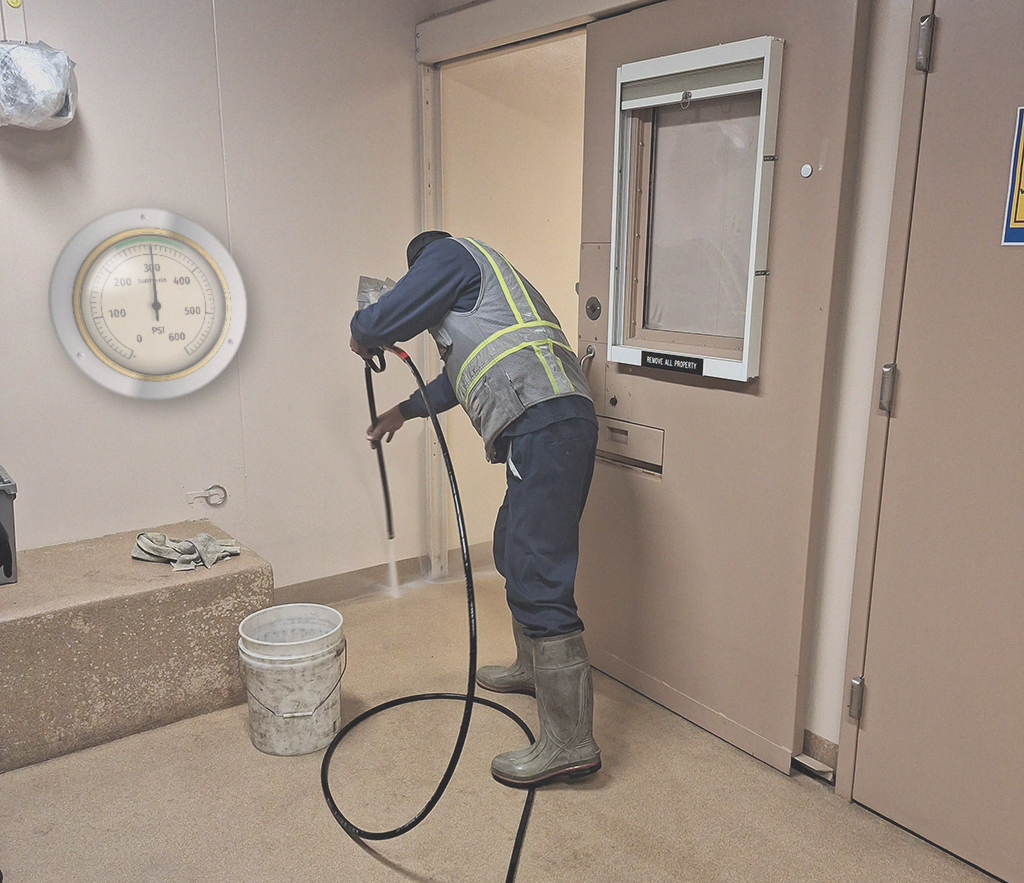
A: 300 psi
